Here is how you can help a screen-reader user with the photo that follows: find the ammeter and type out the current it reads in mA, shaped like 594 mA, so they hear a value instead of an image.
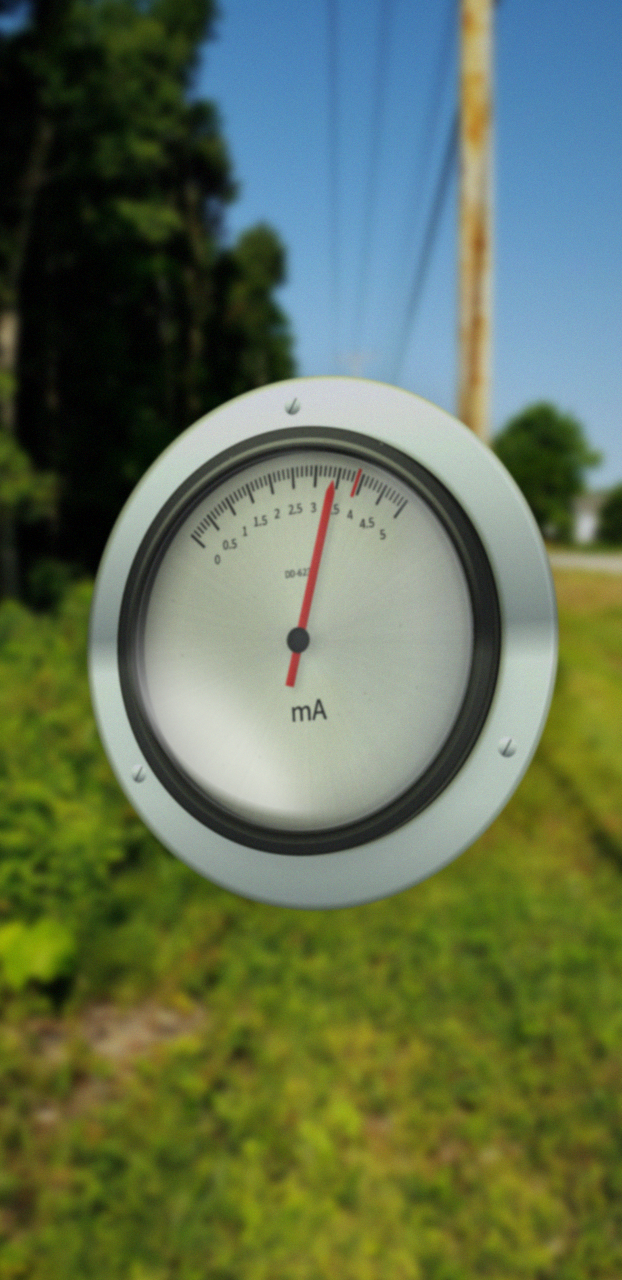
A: 3.5 mA
